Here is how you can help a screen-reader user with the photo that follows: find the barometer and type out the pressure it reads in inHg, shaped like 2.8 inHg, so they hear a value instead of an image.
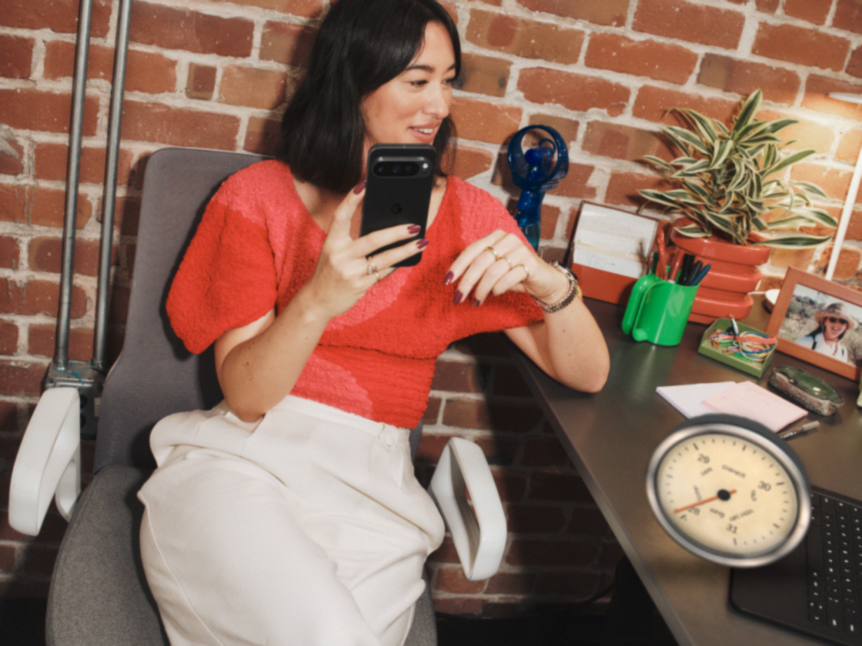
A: 28.1 inHg
